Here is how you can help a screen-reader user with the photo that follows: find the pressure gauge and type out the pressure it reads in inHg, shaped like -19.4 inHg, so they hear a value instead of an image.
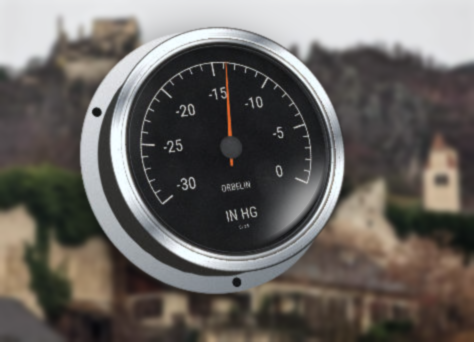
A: -14 inHg
